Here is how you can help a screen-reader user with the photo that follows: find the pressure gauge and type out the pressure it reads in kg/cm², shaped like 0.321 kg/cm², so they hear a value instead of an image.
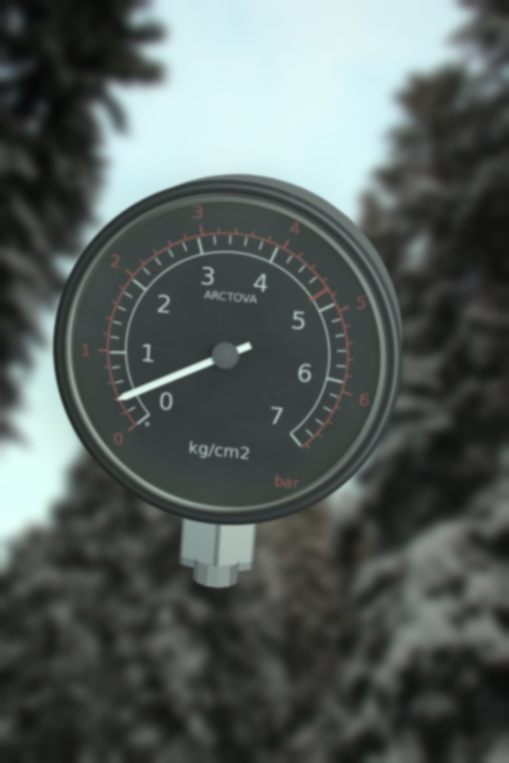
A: 0.4 kg/cm²
